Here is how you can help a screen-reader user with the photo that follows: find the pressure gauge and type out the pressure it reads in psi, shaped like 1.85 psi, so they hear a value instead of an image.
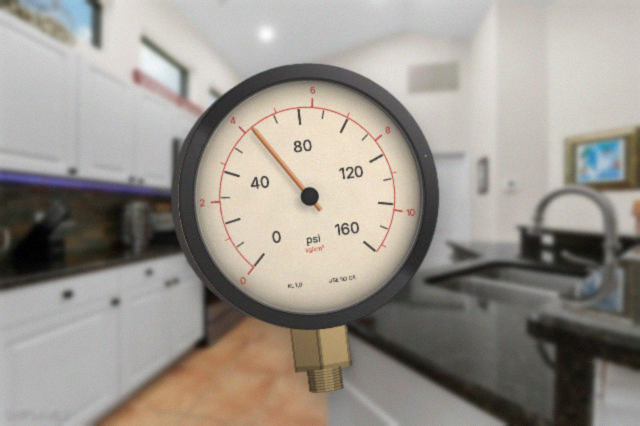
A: 60 psi
